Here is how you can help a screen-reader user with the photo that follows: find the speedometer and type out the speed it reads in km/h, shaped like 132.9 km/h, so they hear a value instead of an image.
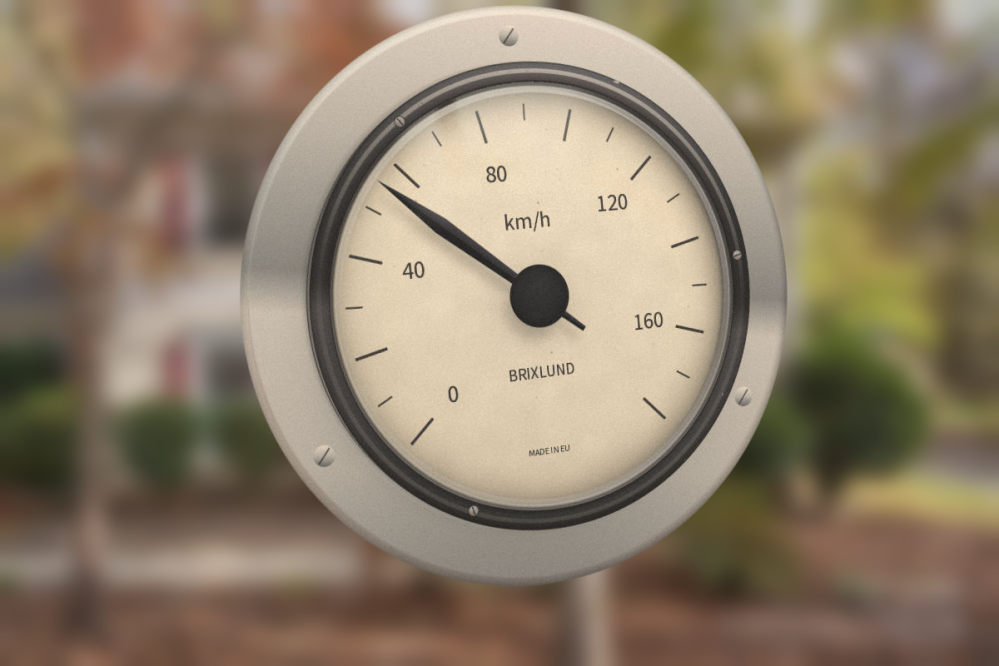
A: 55 km/h
